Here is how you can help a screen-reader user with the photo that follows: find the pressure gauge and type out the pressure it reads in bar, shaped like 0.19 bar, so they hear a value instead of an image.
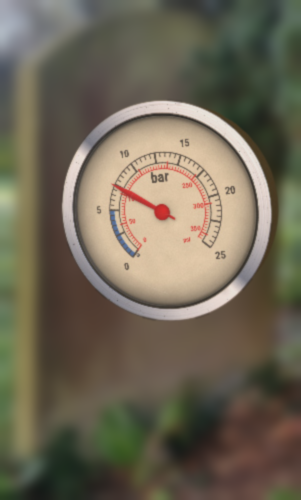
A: 7.5 bar
